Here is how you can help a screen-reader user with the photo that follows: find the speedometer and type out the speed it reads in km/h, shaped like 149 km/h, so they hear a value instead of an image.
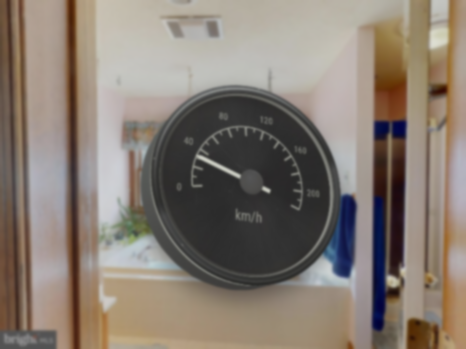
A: 30 km/h
